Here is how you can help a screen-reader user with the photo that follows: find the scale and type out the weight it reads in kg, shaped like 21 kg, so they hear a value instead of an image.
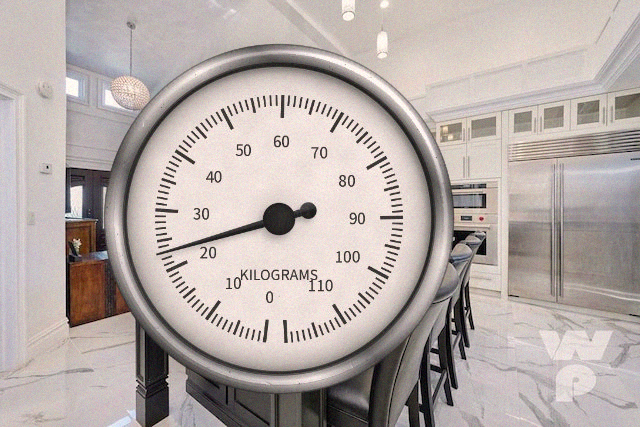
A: 23 kg
